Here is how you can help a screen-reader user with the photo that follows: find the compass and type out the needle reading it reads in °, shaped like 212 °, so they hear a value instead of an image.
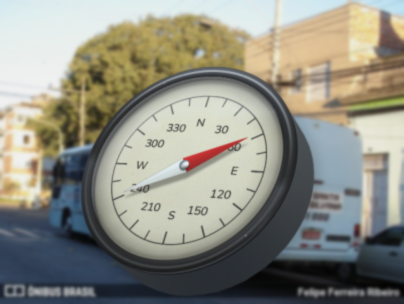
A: 60 °
